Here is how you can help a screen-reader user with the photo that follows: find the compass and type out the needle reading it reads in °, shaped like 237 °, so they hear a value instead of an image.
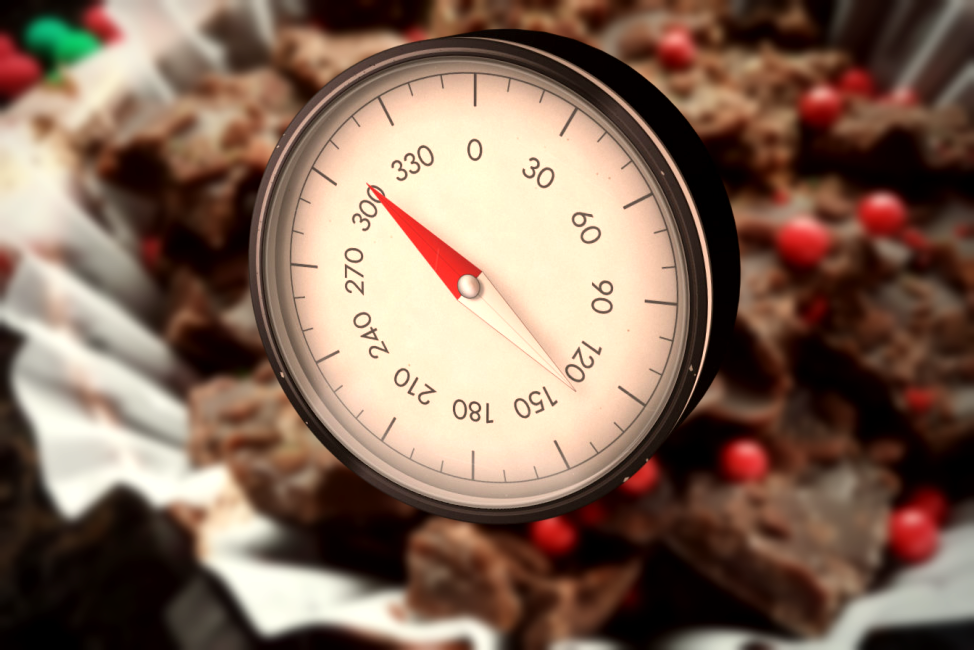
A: 310 °
